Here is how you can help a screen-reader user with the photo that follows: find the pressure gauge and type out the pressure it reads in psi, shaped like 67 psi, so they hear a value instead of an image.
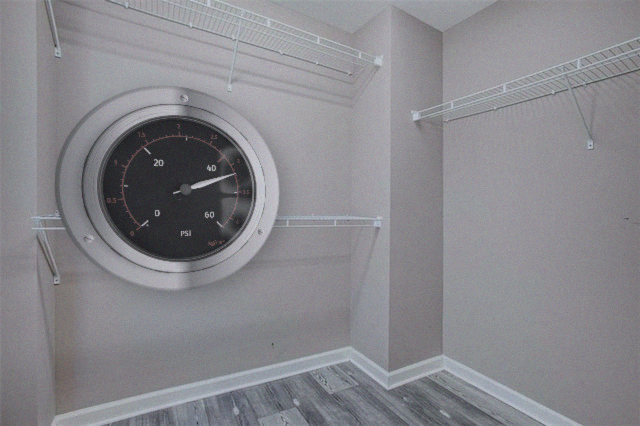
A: 45 psi
